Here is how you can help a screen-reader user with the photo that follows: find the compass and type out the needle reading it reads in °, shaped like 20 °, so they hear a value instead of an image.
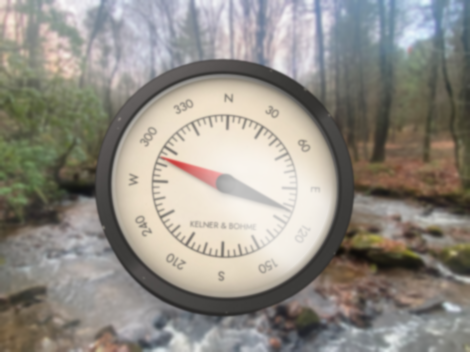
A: 290 °
